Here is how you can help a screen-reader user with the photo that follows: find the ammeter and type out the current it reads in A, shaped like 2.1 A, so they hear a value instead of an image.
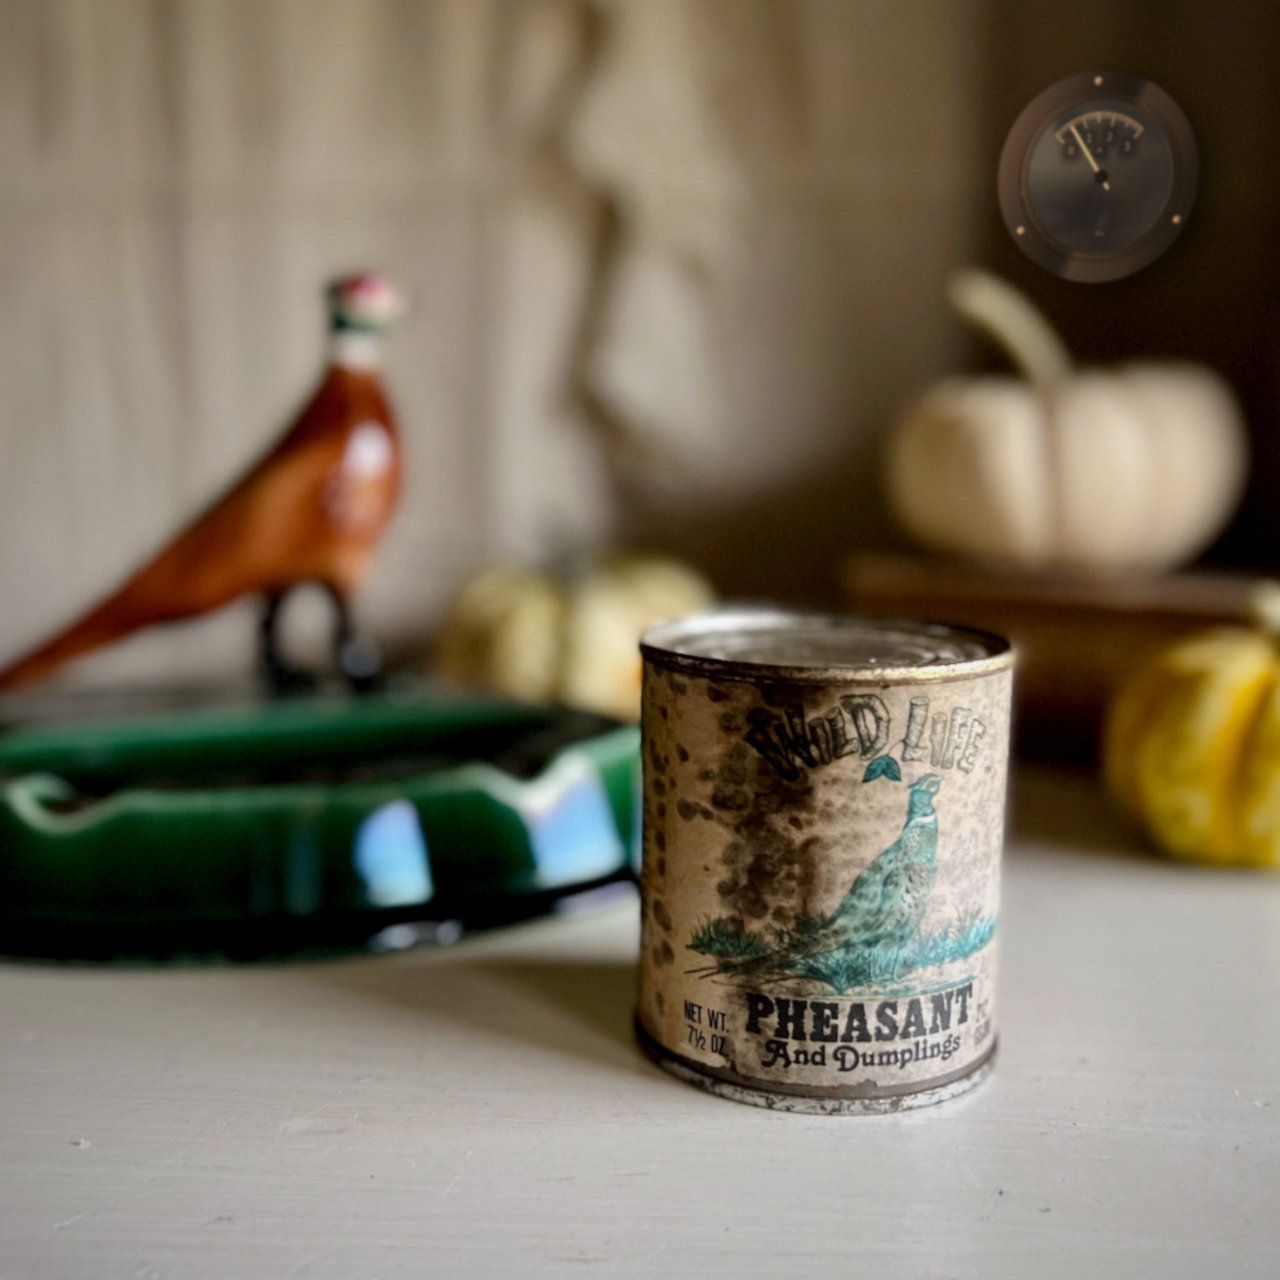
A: 0.5 A
